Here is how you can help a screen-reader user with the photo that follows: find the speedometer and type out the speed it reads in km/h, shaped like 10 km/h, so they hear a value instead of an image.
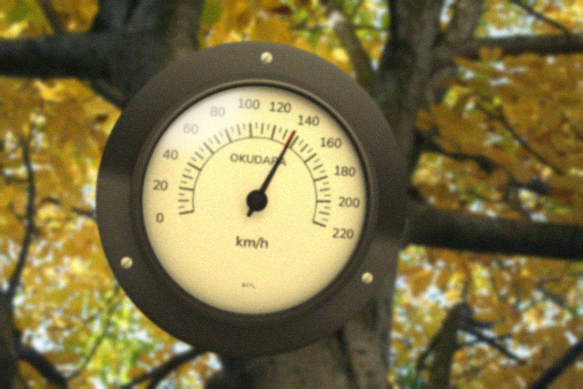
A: 135 km/h
